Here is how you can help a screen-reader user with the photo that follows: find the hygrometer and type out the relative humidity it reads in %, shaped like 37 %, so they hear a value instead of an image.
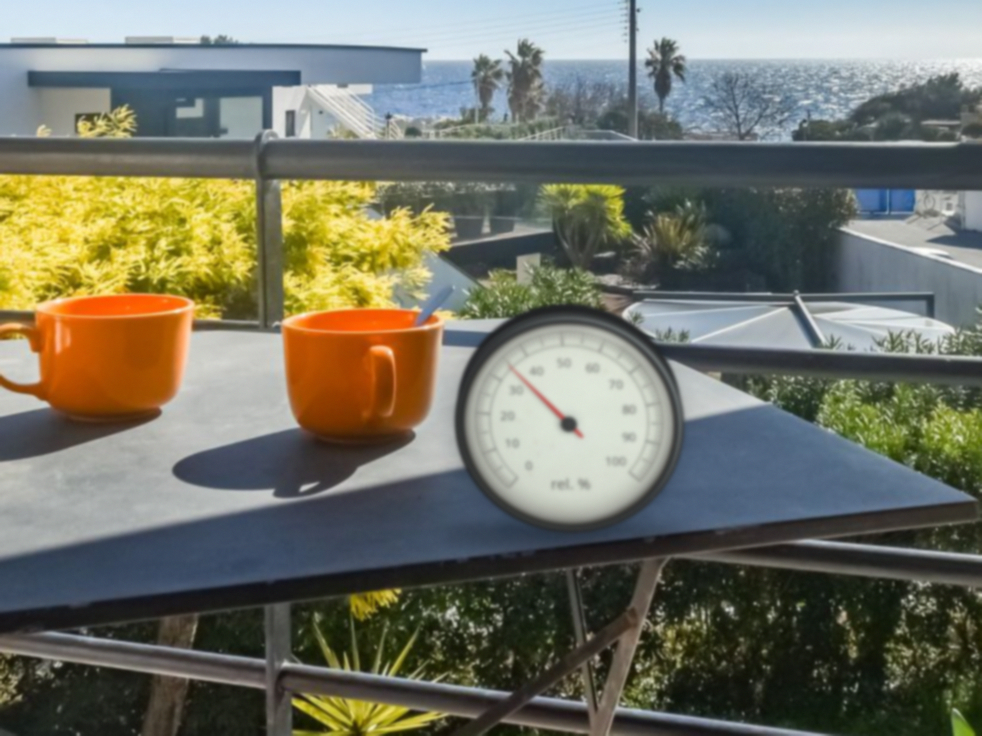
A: 35 %
